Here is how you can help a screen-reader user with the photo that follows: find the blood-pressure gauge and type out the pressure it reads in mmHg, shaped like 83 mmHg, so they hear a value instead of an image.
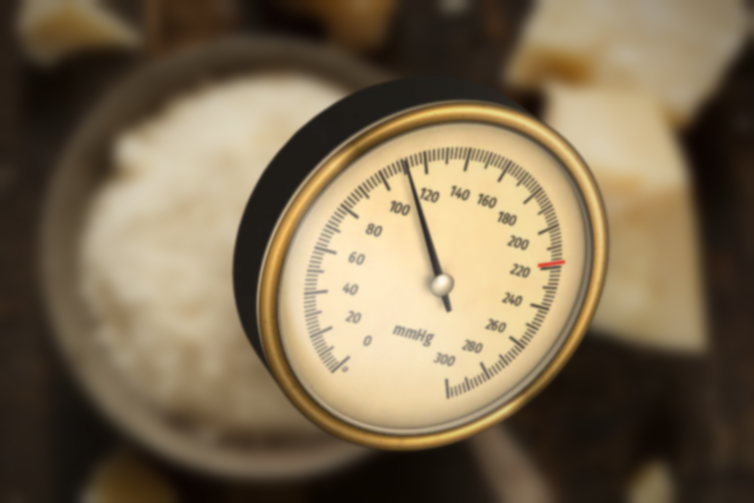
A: 110 mmHg
